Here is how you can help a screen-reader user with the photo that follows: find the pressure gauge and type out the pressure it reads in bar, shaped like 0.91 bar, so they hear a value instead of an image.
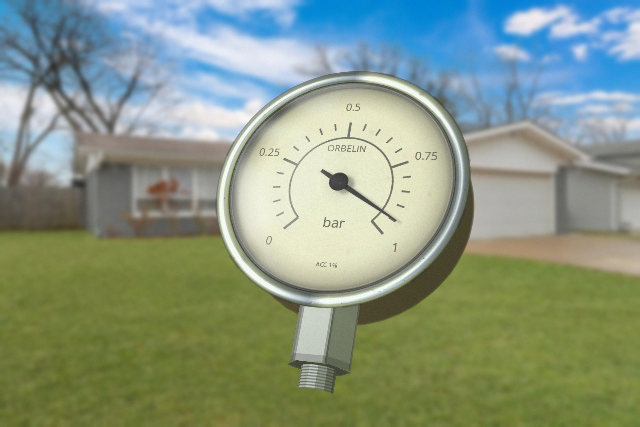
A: 0.95 bar
